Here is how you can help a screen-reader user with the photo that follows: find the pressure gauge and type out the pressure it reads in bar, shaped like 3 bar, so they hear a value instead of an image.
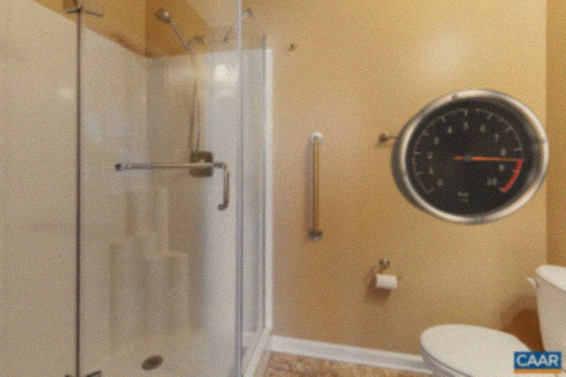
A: 8.5 bar
